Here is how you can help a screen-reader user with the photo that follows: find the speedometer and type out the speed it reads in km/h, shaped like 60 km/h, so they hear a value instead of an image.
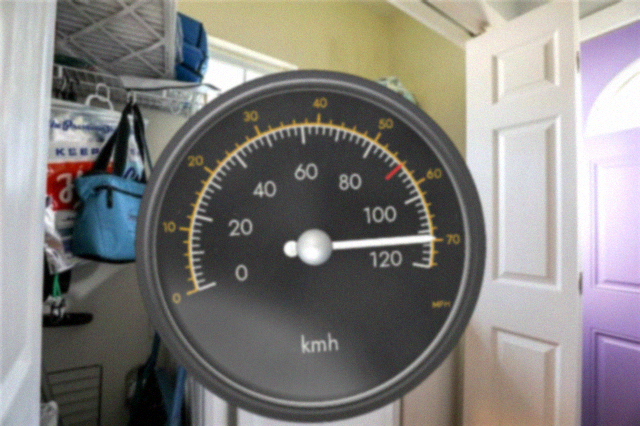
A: 112 km/h
